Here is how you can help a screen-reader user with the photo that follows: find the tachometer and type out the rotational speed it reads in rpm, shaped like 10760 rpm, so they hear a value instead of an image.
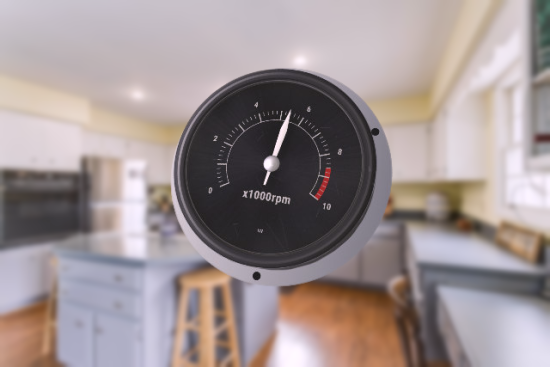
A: 5400 rpm
